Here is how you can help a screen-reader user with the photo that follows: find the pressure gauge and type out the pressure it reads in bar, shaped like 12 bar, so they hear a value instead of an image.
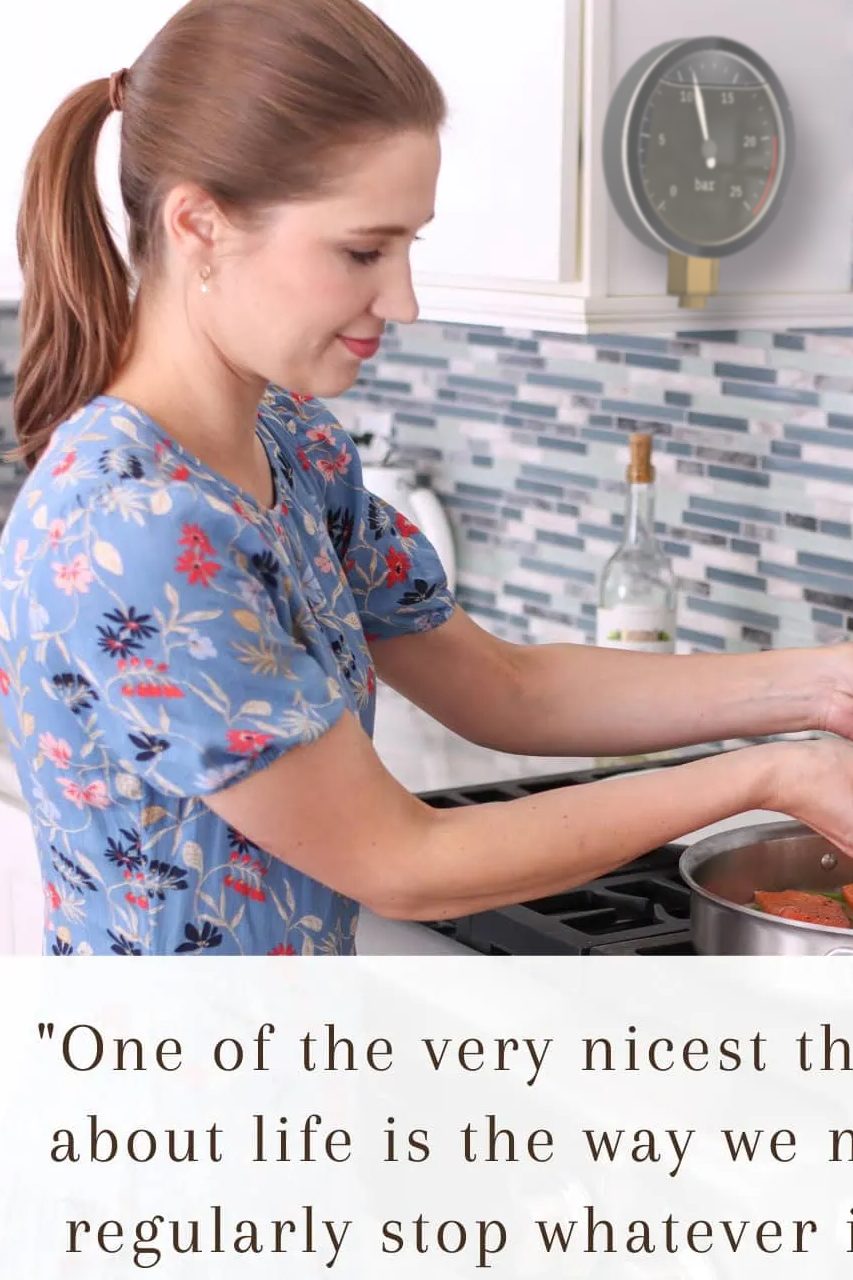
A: 11 bar
